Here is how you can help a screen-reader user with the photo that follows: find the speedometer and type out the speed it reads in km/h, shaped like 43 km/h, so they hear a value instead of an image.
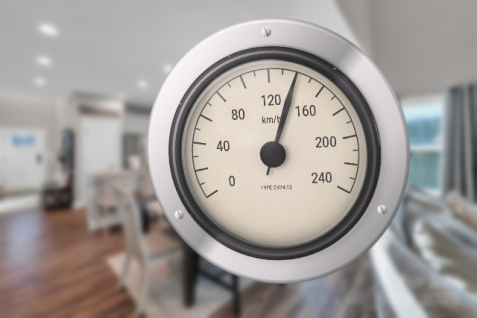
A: 140 km/h
